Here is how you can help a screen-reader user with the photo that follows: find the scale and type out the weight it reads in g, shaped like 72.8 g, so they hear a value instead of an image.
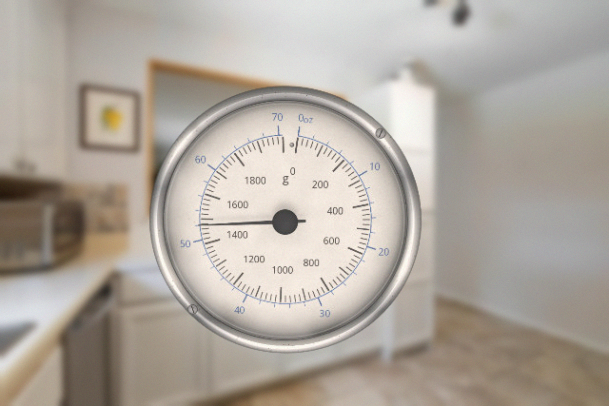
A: 1480 g
